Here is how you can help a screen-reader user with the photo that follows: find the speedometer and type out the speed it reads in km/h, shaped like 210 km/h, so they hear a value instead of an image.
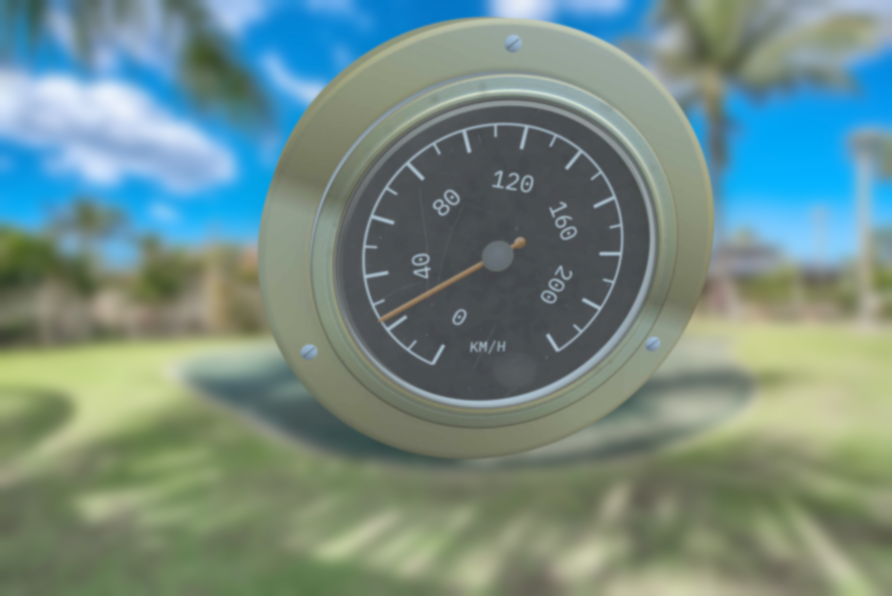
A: 25 km/h
